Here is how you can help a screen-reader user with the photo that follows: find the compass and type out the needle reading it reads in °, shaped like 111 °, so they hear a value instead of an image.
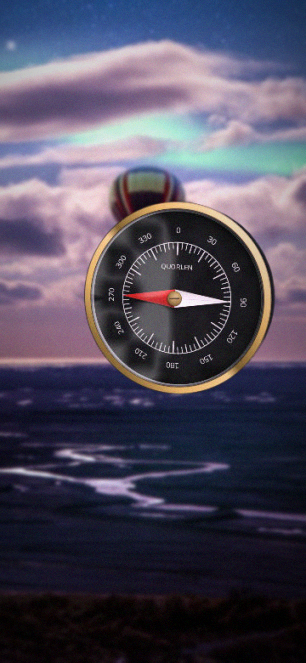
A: 270 °
